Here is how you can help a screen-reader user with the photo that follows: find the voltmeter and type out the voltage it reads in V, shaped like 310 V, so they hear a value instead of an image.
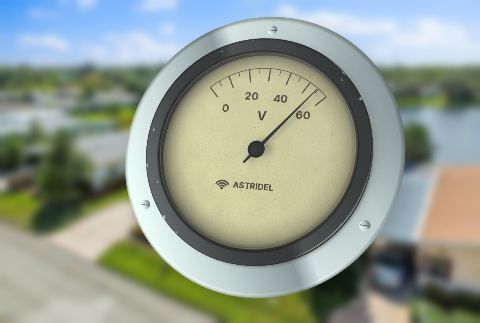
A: 55 V
